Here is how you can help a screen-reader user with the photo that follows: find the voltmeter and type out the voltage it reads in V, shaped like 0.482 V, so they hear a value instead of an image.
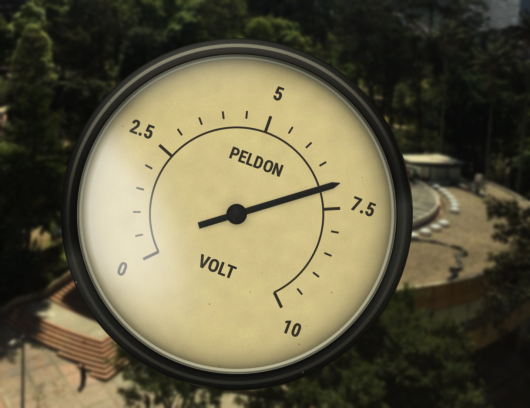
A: 7 V
